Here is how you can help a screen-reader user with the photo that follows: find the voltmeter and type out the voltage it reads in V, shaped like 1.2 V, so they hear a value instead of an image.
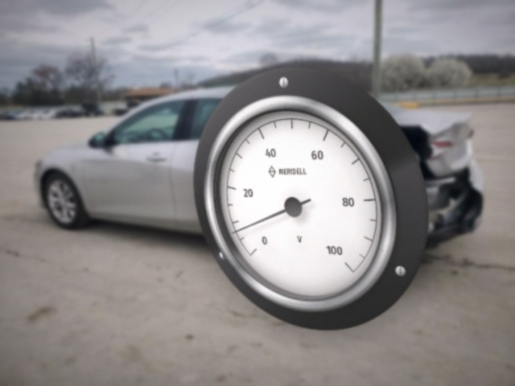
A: 7.5 V
